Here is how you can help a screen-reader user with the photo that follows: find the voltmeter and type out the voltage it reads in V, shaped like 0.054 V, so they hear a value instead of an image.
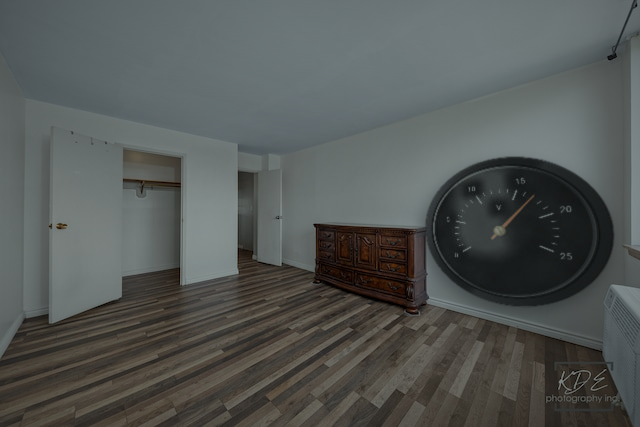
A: 17 V
